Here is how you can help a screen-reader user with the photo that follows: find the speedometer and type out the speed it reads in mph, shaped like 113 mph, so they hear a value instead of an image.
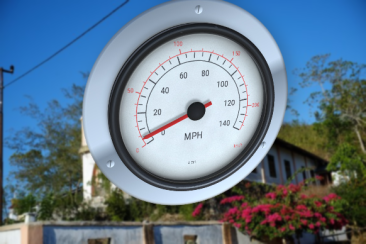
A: 5 mph
